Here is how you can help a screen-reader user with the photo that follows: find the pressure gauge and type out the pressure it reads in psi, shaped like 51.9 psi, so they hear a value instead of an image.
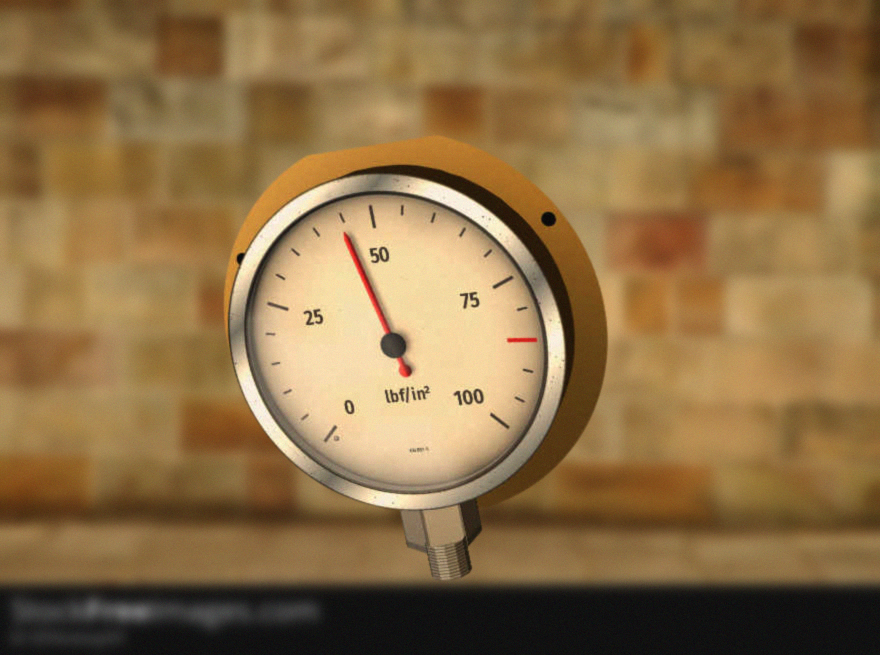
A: 45 psi
